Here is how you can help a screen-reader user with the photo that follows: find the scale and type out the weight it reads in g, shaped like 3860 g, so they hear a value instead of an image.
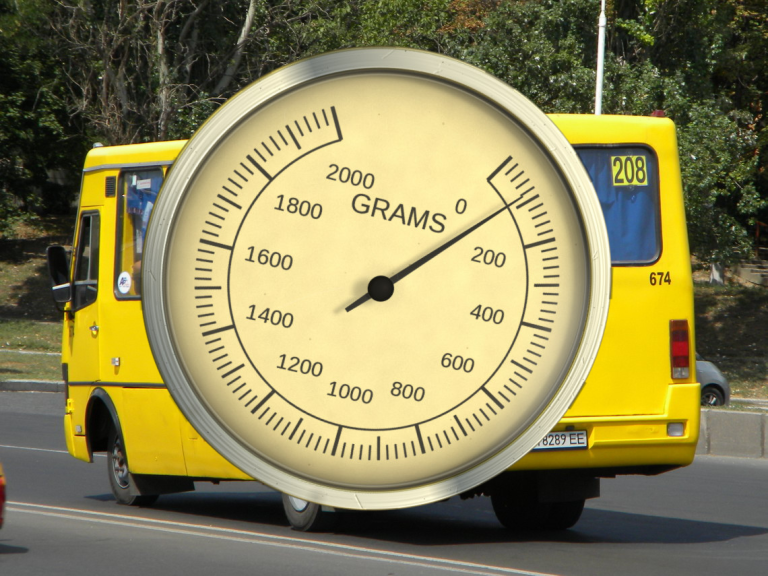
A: 80 g
